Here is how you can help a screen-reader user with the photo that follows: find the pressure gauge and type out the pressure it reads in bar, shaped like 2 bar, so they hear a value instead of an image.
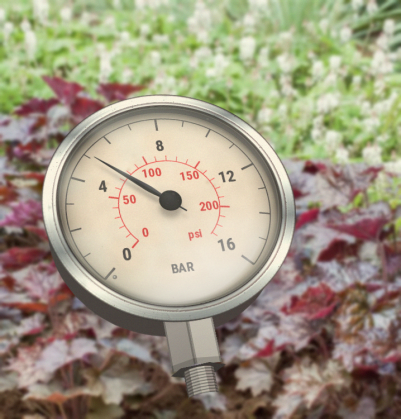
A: 5 bar
